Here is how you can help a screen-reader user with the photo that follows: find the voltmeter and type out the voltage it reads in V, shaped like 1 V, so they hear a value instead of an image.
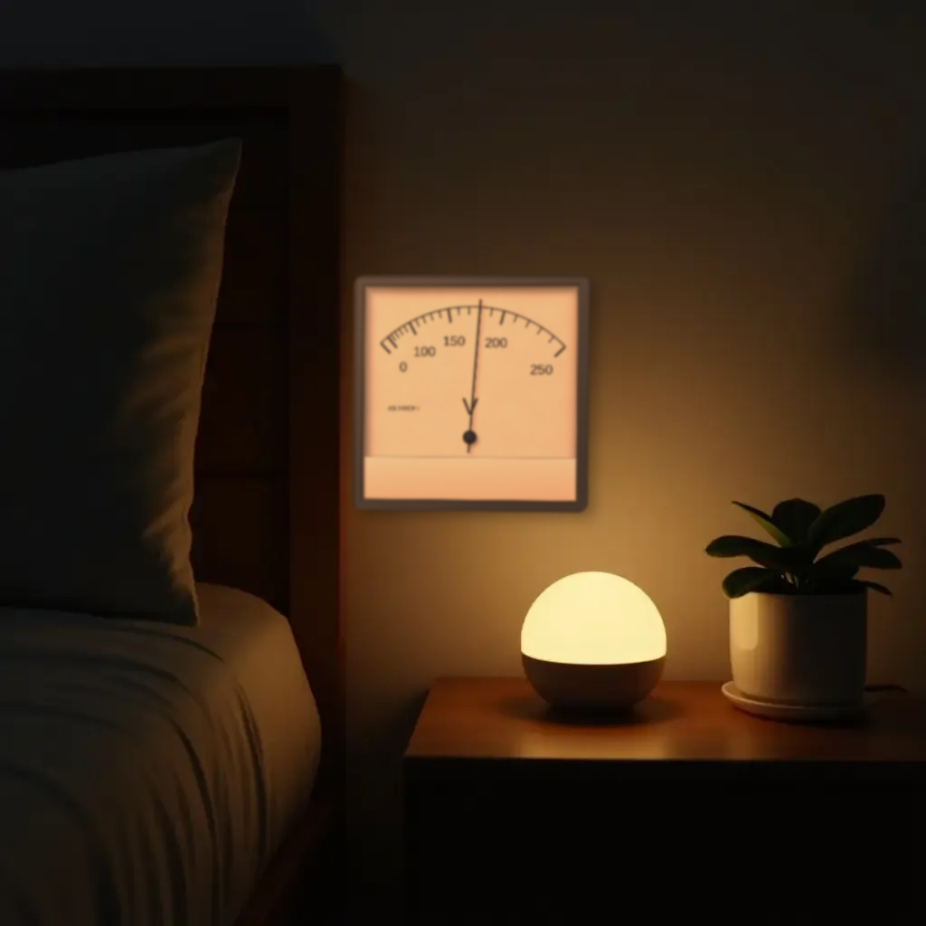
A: 180 V
